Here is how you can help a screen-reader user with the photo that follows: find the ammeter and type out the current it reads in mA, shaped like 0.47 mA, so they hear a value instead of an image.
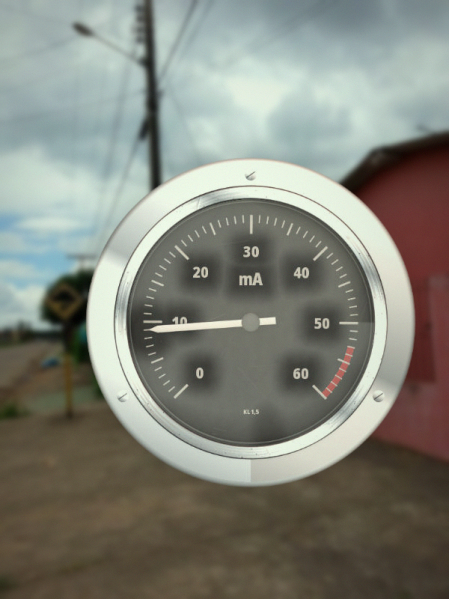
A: 9 mA
